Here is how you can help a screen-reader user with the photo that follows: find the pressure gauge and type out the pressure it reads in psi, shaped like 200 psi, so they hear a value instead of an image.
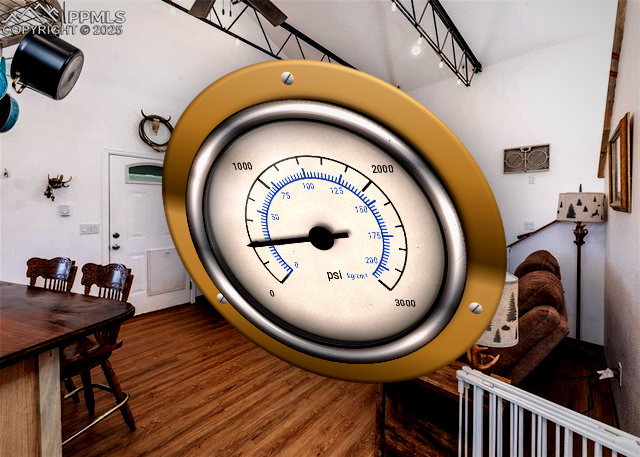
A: 400 psi
